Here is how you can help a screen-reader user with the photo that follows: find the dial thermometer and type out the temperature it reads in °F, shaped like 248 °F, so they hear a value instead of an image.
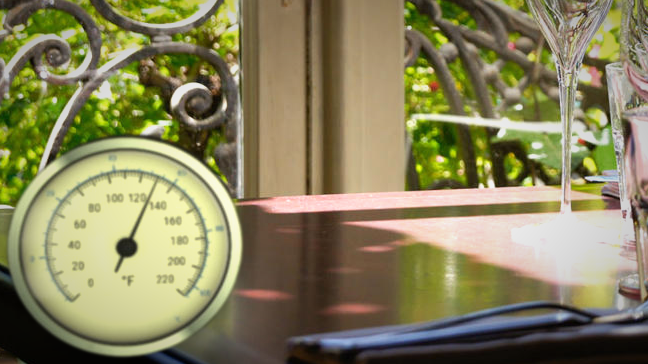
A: 130 °F
